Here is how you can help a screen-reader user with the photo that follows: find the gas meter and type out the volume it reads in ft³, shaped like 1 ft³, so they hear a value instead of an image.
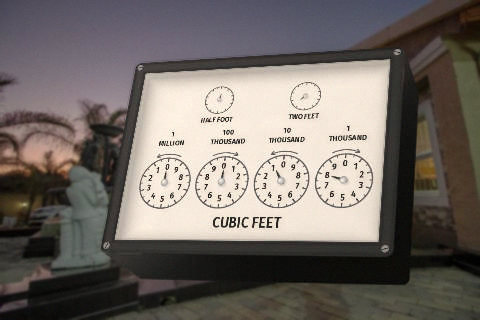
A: 800 ft³
